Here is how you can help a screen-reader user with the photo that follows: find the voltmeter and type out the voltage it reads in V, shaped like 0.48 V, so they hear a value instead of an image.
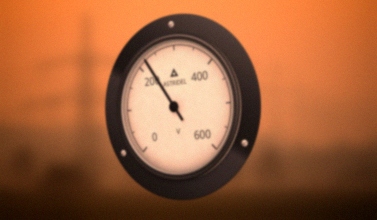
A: 225 V
